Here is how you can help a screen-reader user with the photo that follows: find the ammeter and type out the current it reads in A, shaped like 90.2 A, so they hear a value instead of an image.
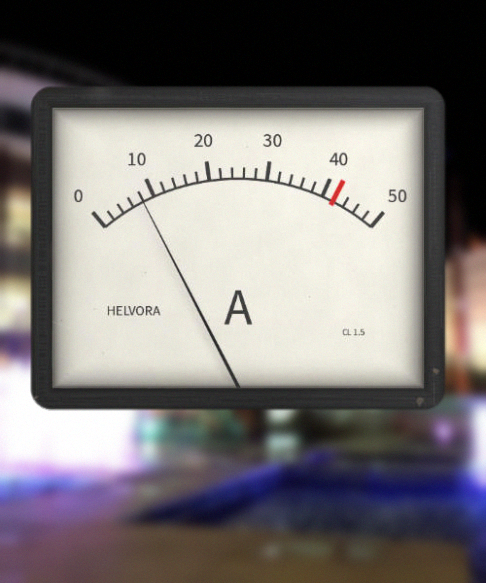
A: 8 A
